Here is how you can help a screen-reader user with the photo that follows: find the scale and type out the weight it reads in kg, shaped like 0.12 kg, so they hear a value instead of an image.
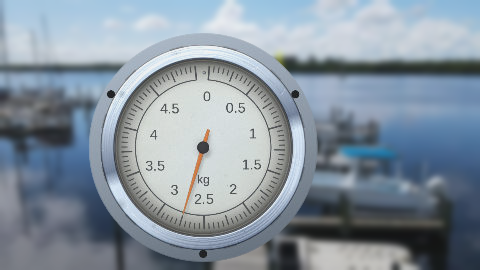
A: 2.75 kg
